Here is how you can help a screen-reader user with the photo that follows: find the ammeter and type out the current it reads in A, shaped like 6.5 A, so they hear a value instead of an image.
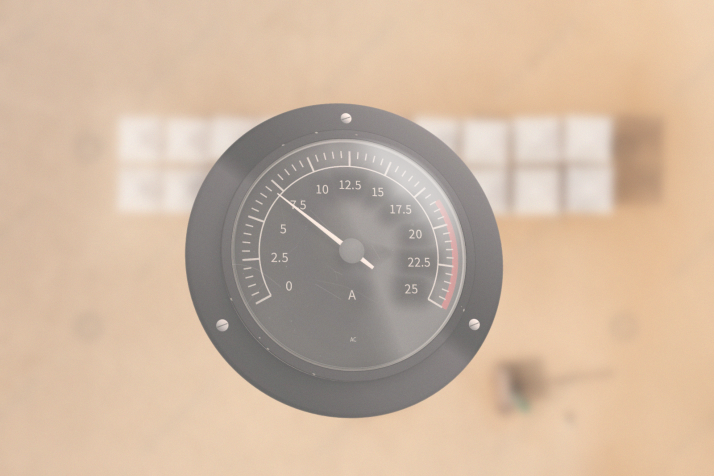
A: 7 A
